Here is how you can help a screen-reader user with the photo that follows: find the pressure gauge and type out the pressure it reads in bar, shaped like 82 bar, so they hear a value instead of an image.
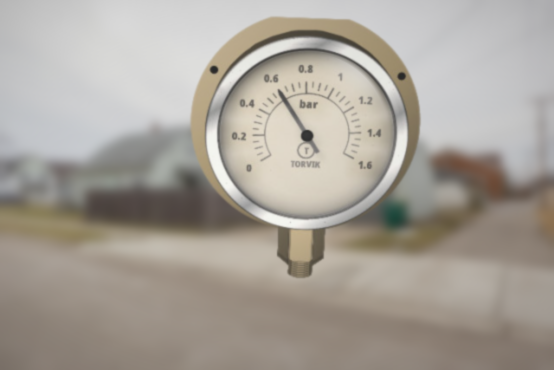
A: 0.6 bar
